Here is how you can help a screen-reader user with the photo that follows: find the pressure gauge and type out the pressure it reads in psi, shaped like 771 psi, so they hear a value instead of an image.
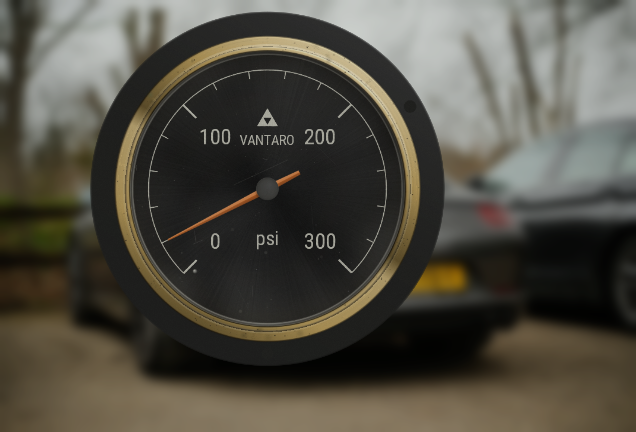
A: 20 psi
